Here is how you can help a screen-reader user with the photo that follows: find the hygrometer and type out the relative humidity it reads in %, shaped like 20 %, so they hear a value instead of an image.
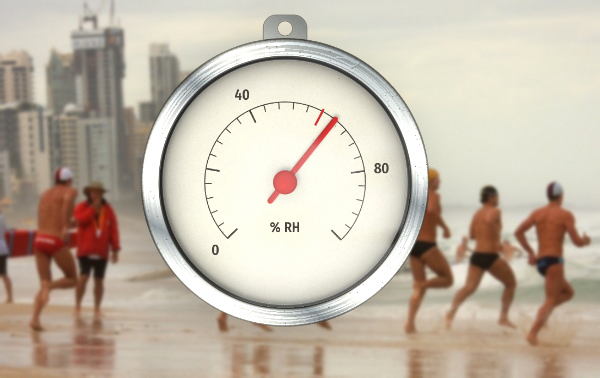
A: 64 %
